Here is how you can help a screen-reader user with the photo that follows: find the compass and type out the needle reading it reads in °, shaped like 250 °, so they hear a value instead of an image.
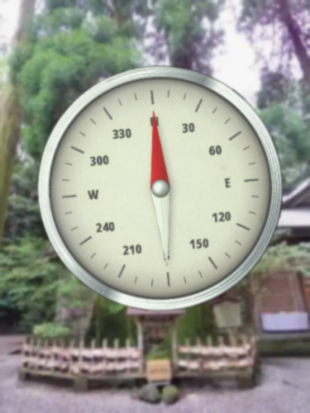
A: 0 °
